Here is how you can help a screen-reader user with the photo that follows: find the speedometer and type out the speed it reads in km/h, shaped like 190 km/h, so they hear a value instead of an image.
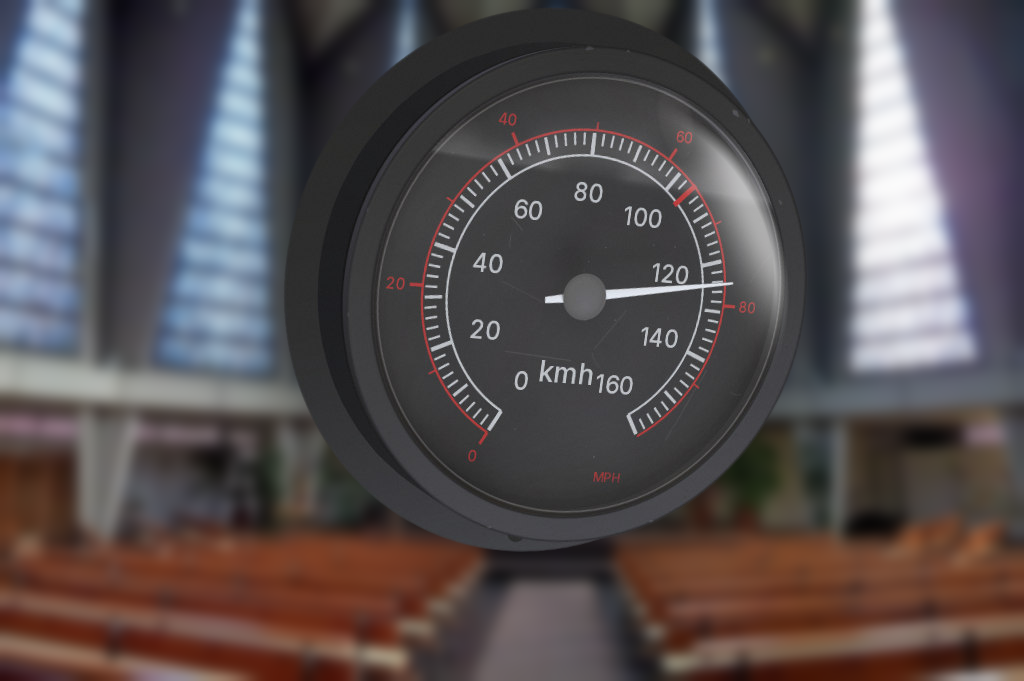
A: 124 km/h
